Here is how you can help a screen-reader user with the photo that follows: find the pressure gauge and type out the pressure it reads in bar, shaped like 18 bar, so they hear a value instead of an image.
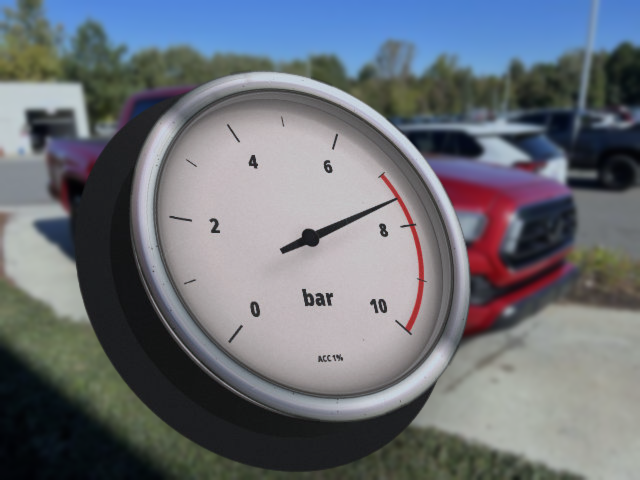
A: 7.5 bar
